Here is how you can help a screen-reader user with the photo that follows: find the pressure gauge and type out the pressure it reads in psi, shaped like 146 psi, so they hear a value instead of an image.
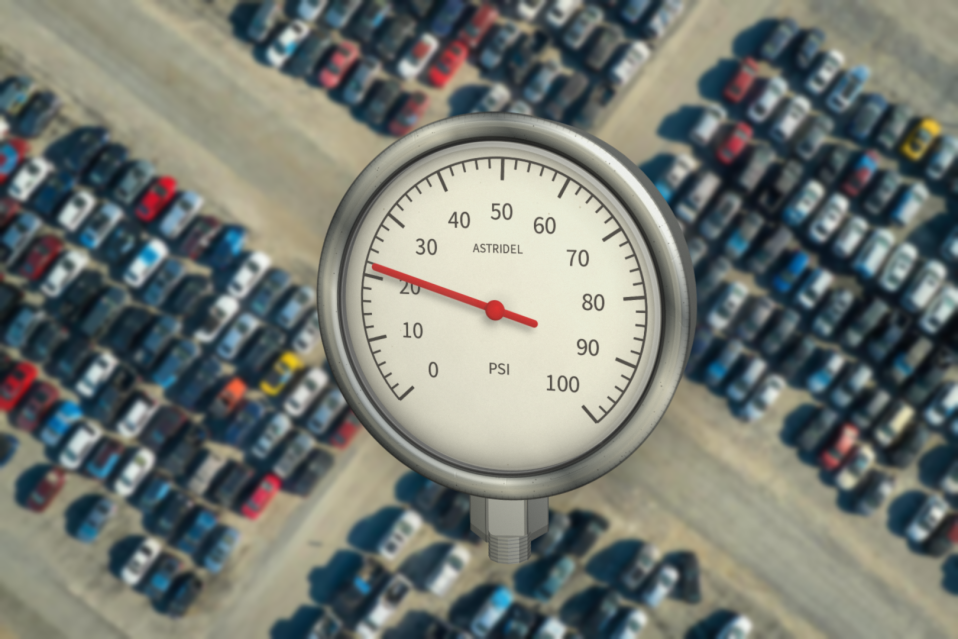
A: 22 psi
